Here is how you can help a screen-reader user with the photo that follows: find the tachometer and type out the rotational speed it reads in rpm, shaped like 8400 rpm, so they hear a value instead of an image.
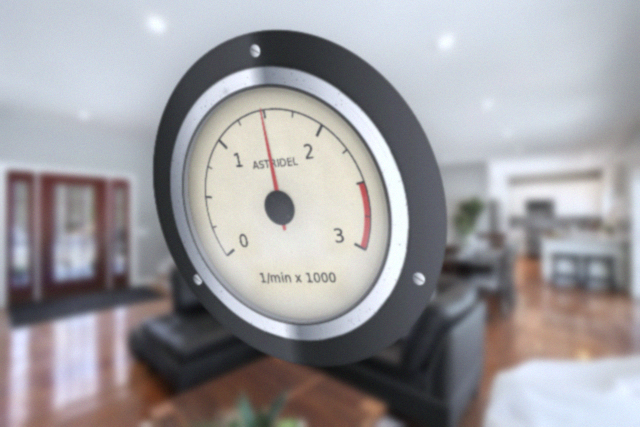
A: 1500 rpm
